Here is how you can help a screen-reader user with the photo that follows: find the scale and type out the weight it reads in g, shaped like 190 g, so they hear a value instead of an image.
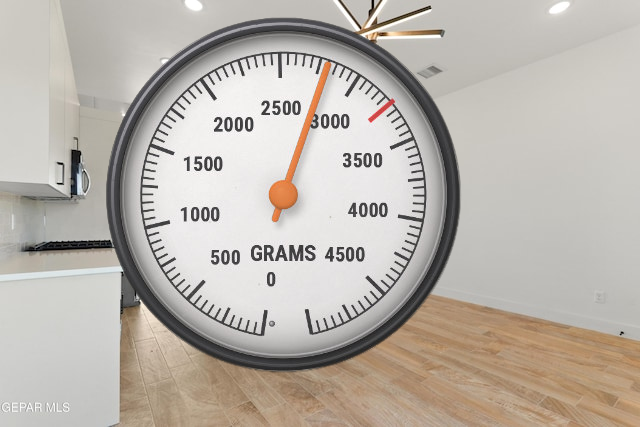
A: 2800 g
